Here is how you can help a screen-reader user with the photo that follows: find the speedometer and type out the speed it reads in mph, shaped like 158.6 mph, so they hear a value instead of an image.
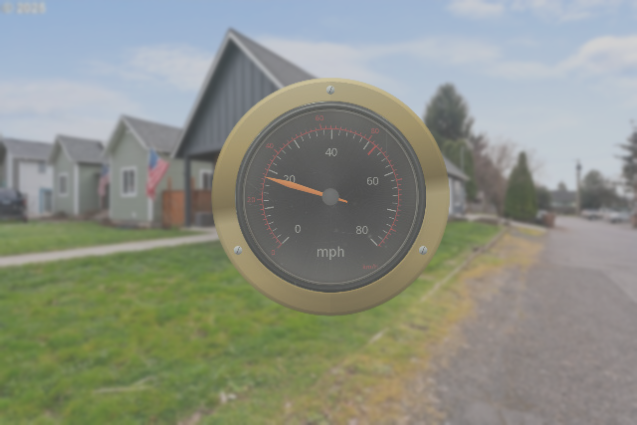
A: 18 mph
